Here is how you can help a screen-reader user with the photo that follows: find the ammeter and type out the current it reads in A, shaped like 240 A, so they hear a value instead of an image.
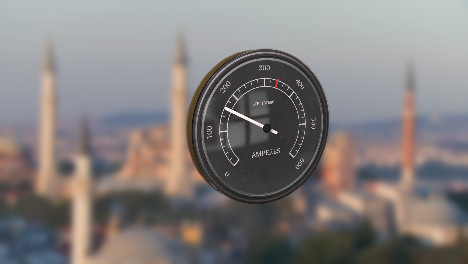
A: 160 A
